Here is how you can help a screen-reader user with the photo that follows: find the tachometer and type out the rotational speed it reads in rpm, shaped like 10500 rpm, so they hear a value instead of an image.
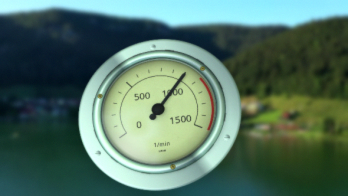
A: 1000 rpm
